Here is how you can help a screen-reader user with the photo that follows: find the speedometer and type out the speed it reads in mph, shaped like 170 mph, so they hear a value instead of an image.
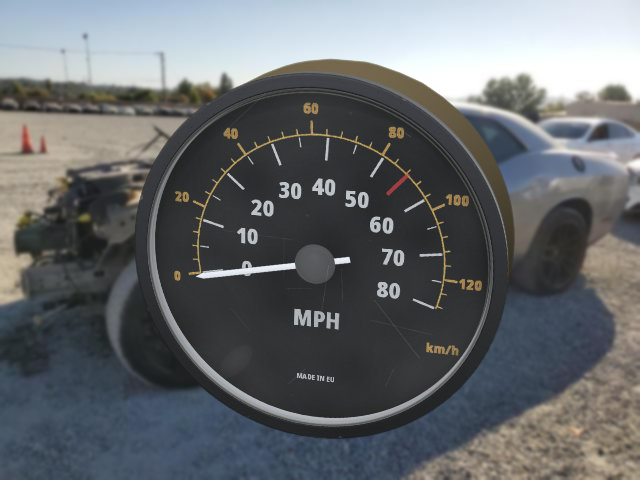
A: 0 mph
